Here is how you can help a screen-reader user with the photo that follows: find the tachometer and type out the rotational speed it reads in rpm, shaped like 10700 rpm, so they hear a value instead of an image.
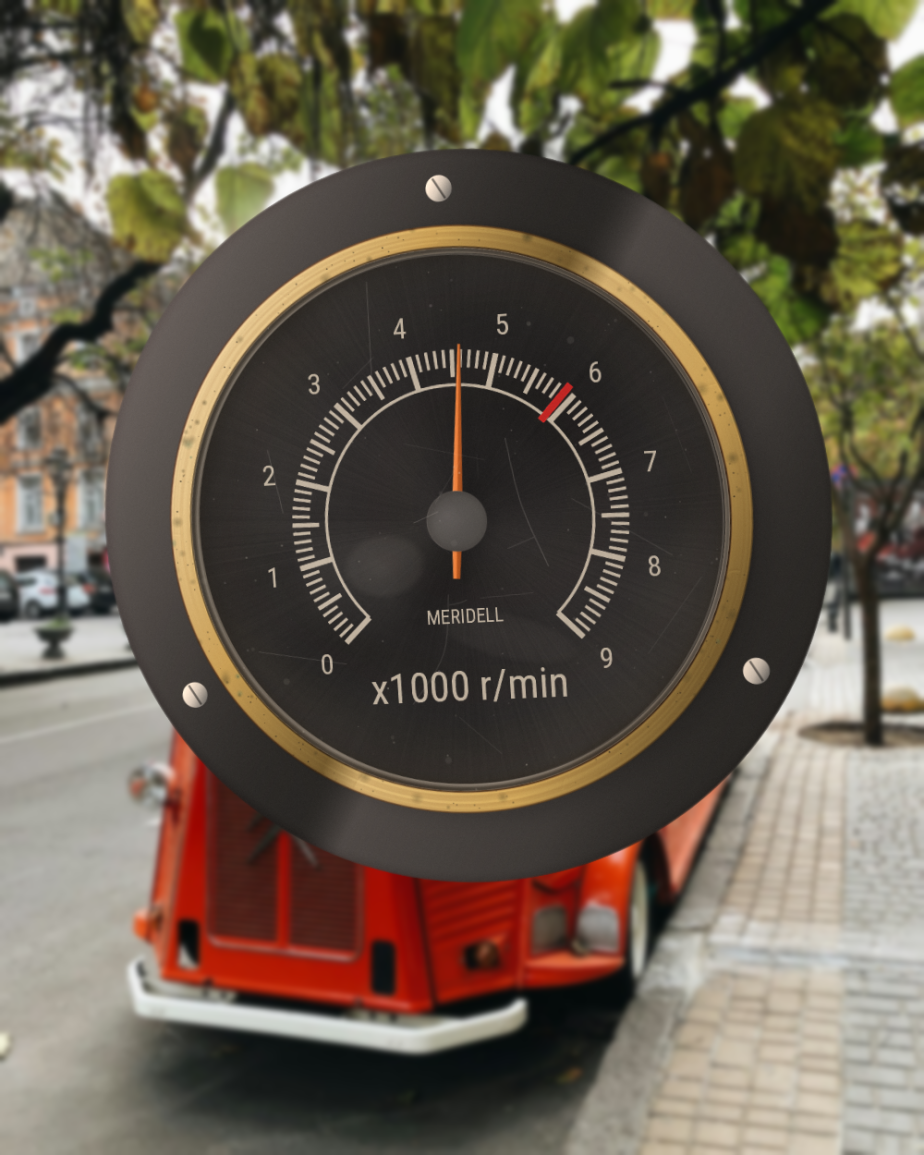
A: 4600 rpm
